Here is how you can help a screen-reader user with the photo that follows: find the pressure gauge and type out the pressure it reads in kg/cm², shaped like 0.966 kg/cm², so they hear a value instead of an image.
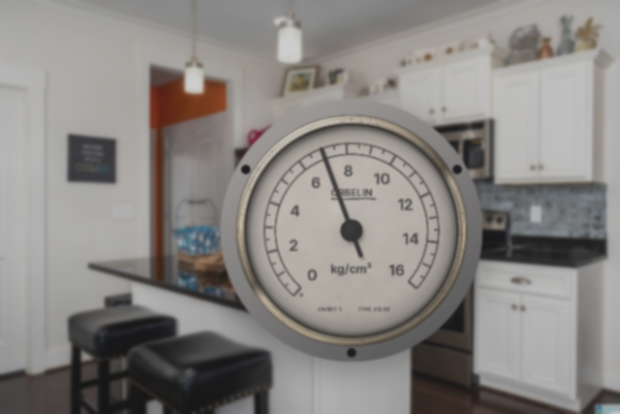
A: 7 kg/cm²
